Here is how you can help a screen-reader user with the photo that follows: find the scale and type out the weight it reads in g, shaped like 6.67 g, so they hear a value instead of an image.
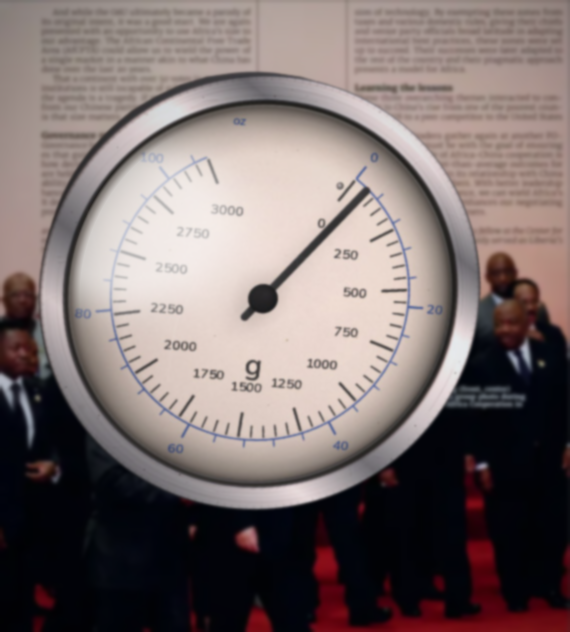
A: 50 g
